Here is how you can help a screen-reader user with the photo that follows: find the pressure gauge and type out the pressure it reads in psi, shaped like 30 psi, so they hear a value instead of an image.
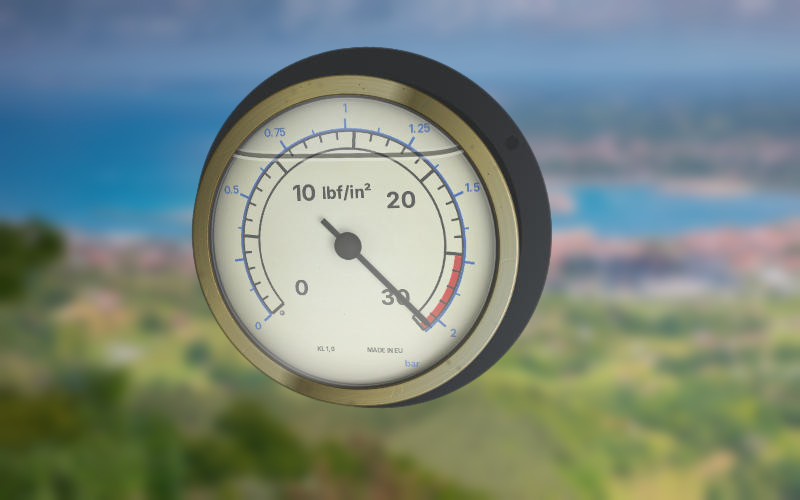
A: 29.5 psi
